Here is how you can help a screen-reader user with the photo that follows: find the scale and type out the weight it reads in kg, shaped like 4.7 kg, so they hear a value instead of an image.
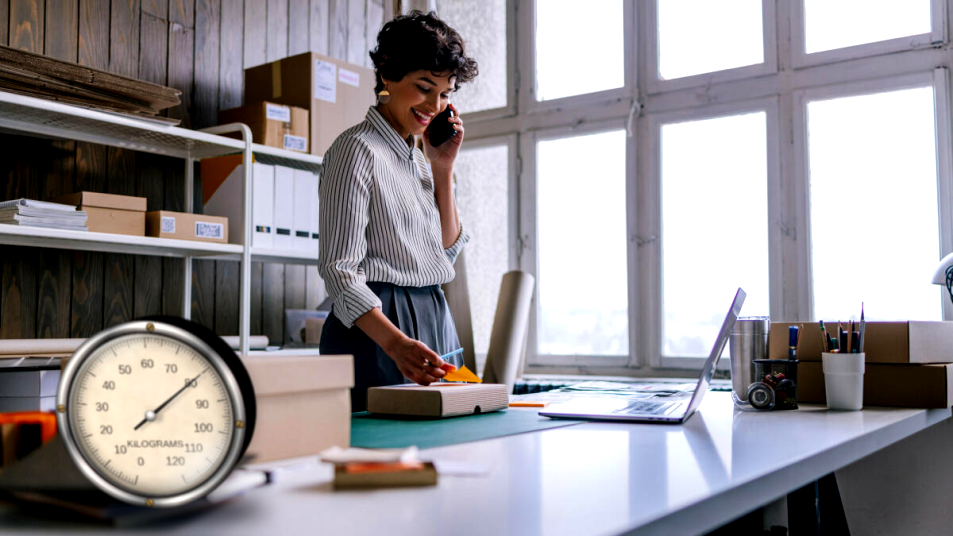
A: 80 kg
